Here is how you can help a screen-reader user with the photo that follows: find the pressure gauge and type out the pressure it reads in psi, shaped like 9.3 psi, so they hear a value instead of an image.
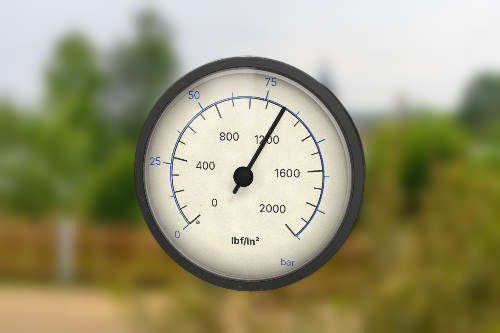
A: 1200 psi
